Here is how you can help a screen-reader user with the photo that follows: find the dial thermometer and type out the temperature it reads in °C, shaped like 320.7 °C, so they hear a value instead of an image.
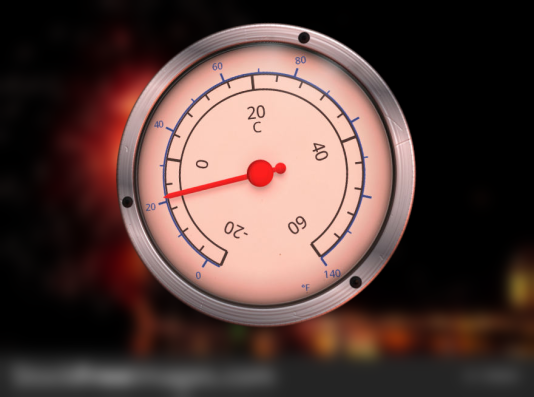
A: -6 °C
